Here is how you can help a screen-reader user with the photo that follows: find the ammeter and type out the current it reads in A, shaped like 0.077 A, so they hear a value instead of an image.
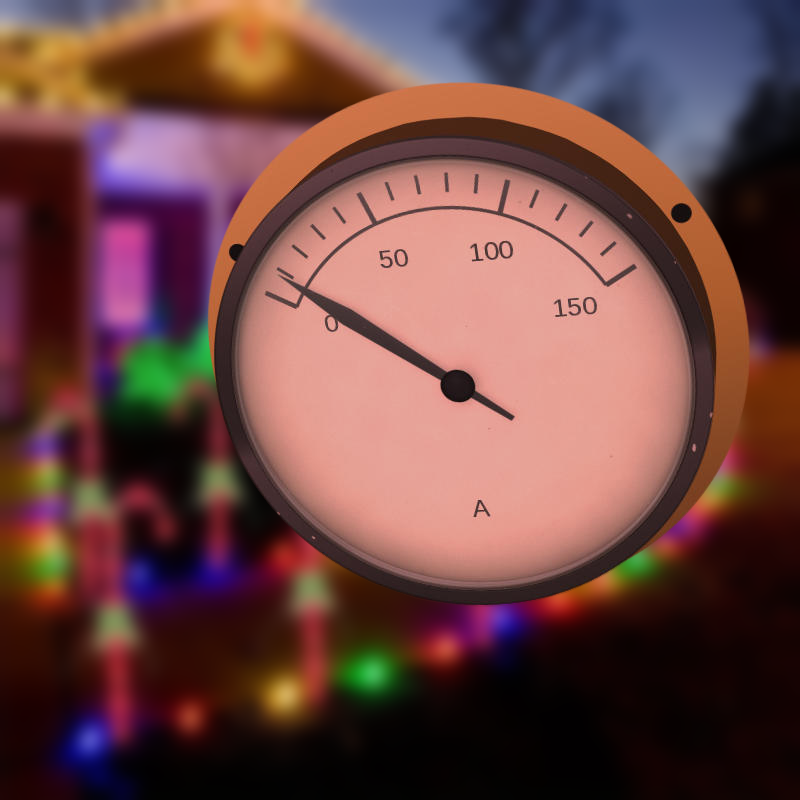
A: 10 A
